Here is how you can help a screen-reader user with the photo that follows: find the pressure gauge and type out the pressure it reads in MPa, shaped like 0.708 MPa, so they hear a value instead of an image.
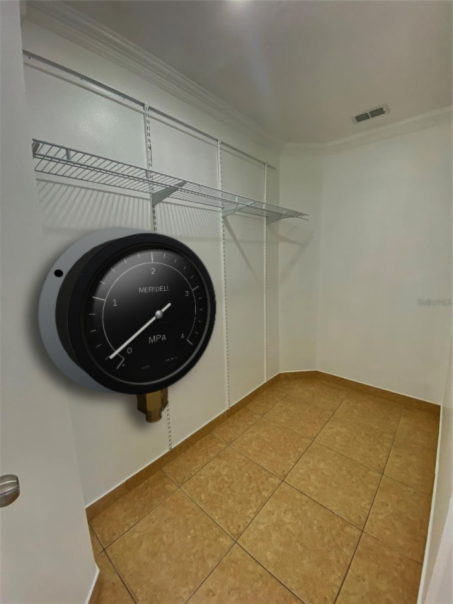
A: 0.2 MPa
